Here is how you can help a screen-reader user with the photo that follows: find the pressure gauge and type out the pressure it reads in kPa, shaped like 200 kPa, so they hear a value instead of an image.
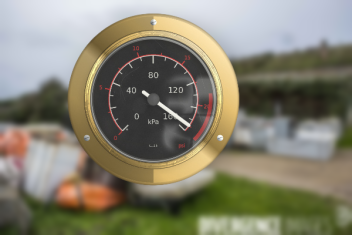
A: 155 kPa
